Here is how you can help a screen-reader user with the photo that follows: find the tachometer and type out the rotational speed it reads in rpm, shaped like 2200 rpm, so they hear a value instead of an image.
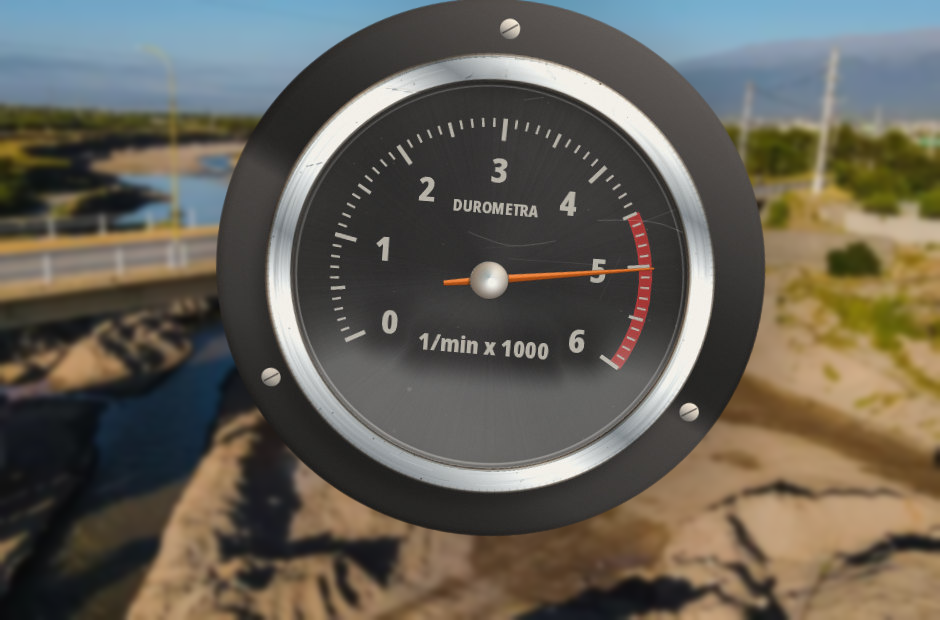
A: 5000 rpm
